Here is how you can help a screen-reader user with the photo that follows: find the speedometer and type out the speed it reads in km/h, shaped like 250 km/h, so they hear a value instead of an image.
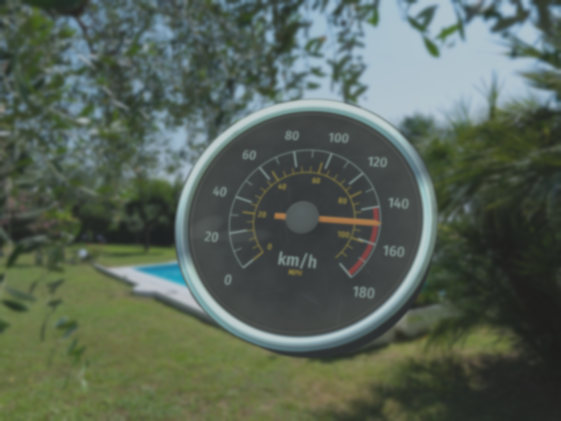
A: 150 km/h
